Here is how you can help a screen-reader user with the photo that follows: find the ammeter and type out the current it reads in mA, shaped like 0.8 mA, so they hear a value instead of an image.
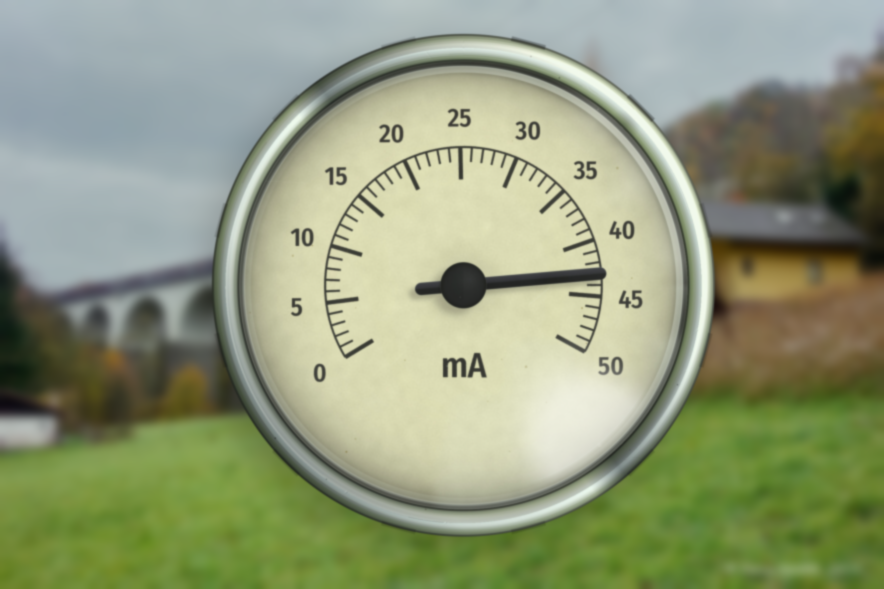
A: 43 mA
